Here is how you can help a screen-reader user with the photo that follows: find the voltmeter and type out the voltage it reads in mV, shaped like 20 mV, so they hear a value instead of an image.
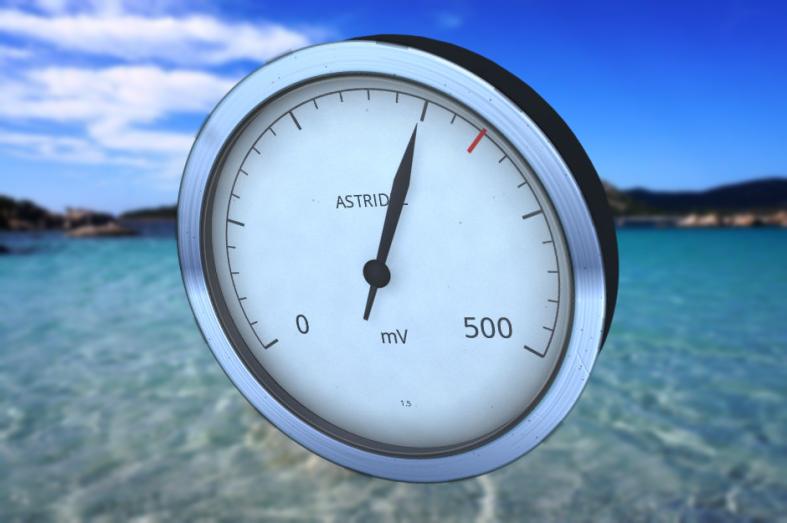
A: 300 mV
